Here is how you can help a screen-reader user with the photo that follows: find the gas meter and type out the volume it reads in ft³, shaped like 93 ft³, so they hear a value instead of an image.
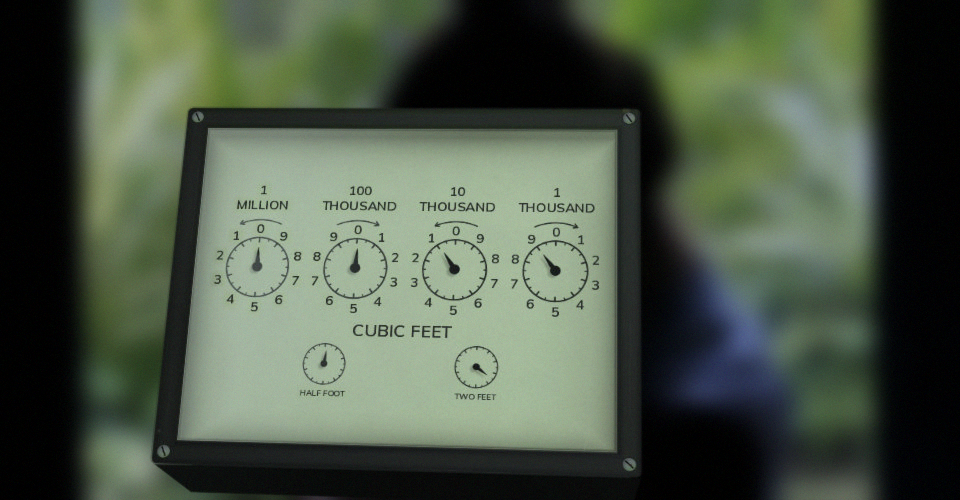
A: 900 ft³
